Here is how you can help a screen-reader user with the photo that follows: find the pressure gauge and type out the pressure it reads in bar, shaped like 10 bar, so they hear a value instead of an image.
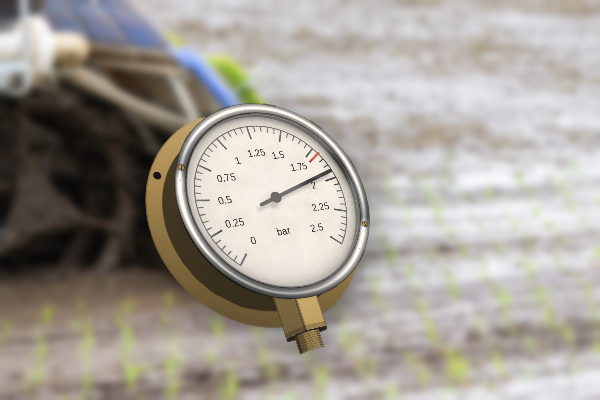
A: 1.95 bar
